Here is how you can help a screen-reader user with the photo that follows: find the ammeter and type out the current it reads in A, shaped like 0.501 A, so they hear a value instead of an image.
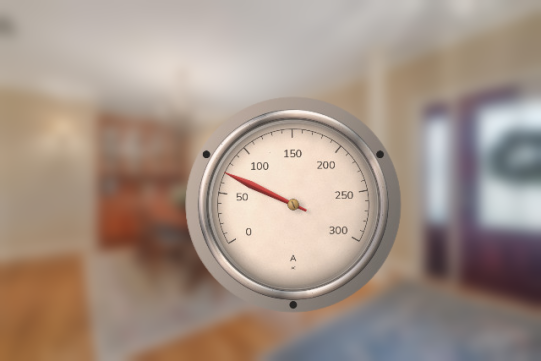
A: 70 A
